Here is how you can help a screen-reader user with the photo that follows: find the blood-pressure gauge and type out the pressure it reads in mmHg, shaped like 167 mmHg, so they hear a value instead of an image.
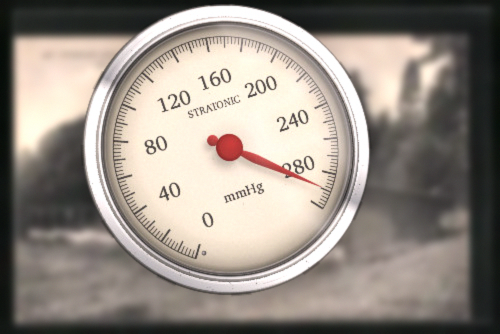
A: 290 mmHg
